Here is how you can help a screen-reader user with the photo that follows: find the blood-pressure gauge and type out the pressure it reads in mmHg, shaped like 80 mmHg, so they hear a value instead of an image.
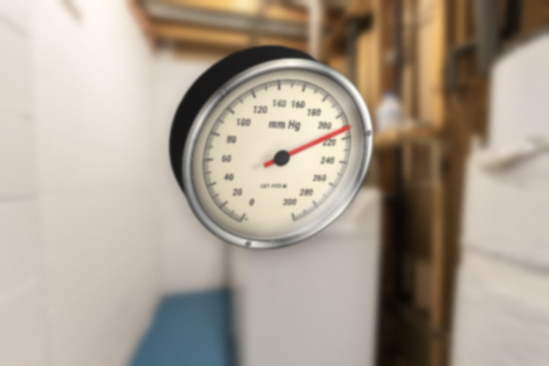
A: 210 mmHg
